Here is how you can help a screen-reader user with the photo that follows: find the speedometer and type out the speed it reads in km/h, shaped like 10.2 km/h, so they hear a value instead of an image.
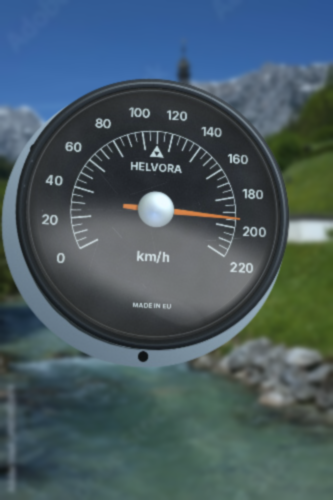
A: 195 km/h
